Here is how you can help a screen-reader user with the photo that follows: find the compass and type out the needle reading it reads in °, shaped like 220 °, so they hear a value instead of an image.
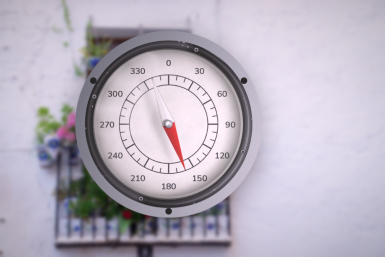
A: 160 °
